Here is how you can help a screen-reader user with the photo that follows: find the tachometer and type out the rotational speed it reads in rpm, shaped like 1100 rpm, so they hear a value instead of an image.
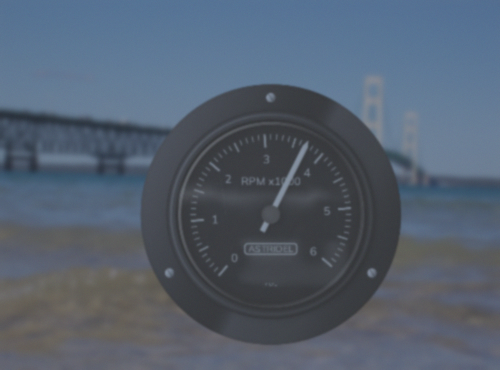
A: 3700 rpm
